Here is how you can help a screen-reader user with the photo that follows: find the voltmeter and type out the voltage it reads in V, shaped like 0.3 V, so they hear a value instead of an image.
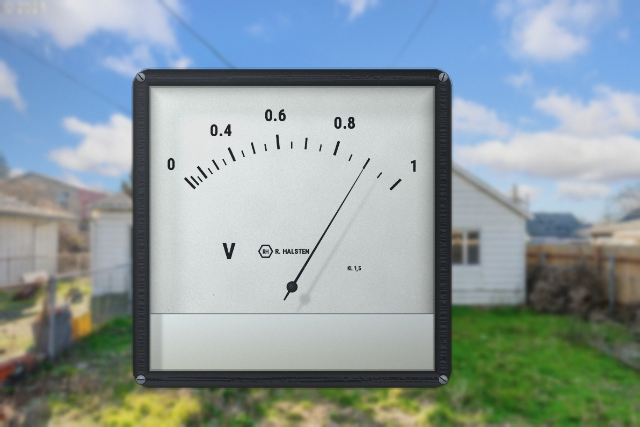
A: 0.9 V
